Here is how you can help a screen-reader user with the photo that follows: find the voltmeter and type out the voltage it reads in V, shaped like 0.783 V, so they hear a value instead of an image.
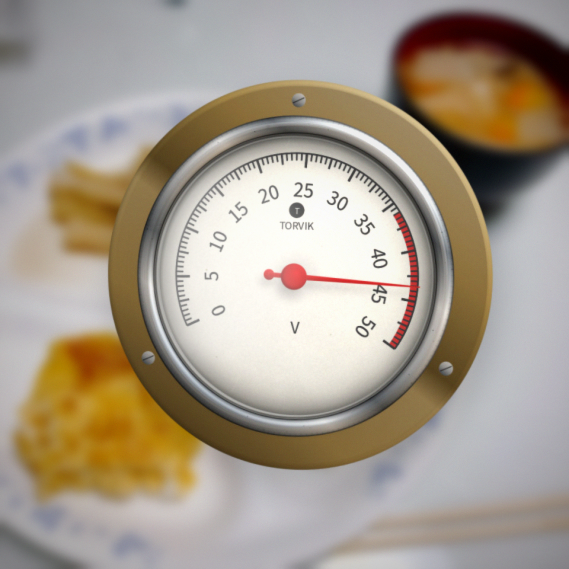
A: 43.5 V
